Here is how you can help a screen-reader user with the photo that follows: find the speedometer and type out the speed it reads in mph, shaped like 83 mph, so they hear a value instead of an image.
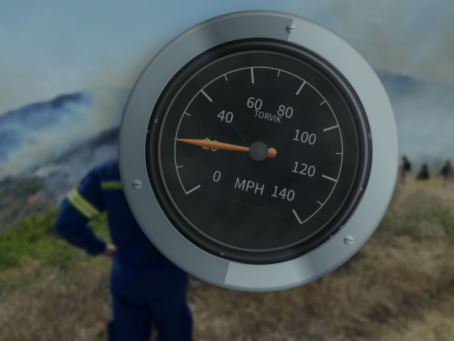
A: 20 mph
